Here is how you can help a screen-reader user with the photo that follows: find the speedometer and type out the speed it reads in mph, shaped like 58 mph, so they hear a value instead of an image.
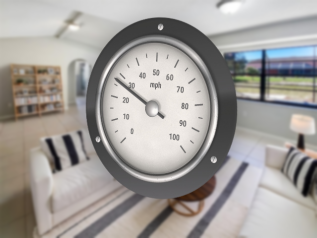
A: 27.5 mph
